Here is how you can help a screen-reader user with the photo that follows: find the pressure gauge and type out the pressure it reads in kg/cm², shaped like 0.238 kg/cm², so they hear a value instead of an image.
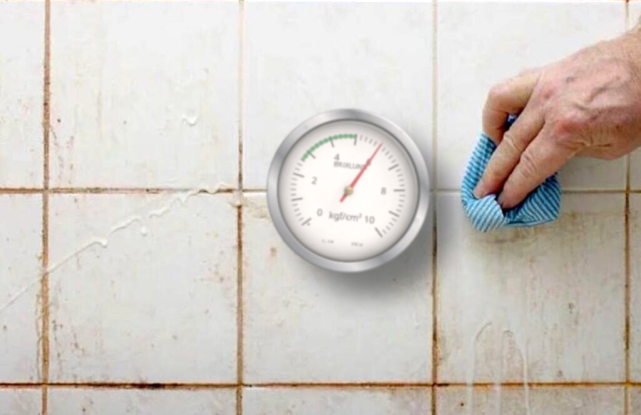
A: 6 kg/cm²
